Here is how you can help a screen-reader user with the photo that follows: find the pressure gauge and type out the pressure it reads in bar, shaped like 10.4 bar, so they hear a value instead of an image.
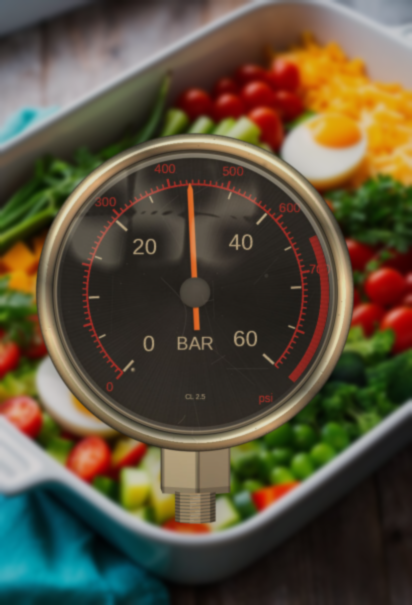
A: 30 bar
